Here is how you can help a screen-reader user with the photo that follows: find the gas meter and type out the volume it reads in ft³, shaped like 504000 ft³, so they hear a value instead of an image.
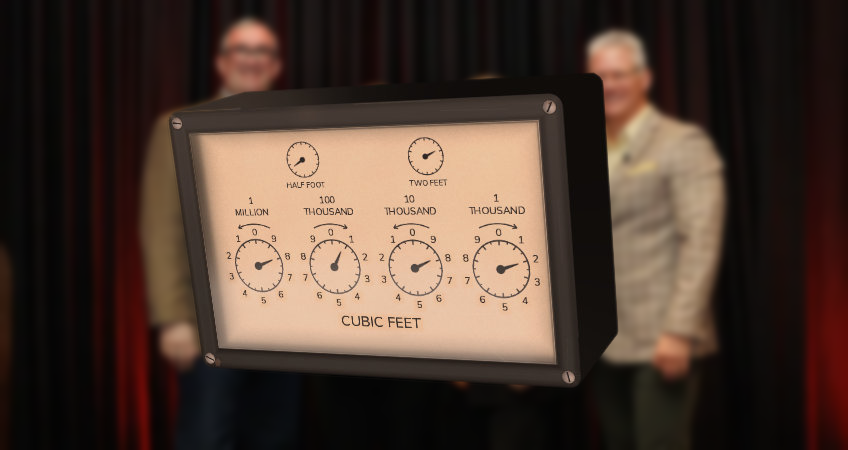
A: 808200 ft³
